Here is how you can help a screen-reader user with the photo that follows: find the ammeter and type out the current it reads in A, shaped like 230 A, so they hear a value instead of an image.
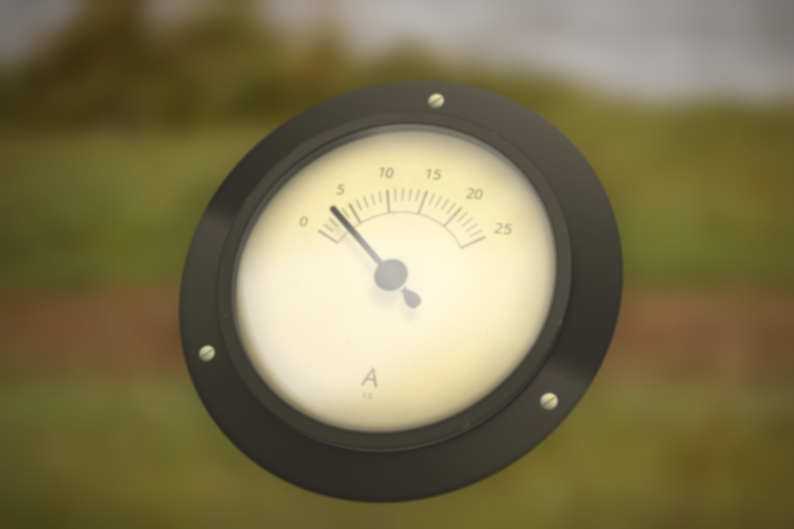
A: 3 A
